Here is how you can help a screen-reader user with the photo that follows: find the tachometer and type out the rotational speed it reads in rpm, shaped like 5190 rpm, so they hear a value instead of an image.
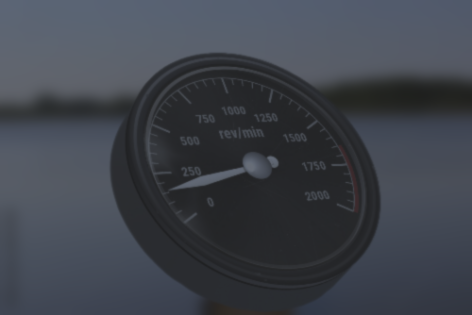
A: 150 rpm
